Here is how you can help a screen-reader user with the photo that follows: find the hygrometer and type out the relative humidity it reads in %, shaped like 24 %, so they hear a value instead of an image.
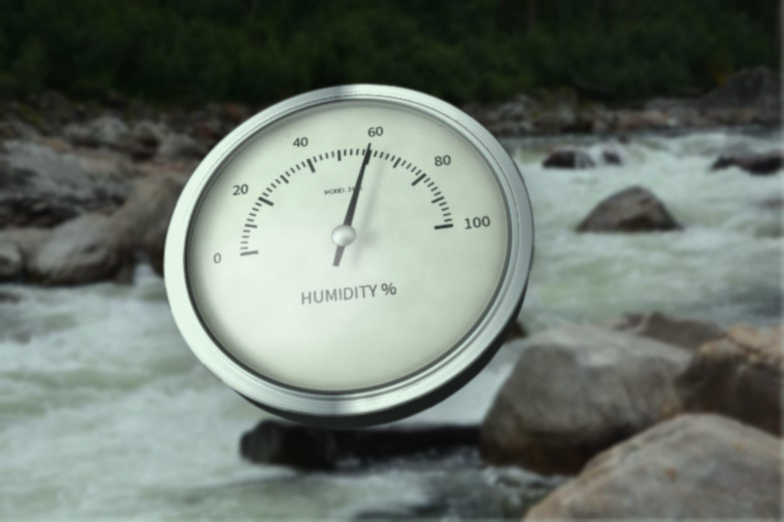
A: 60 %
